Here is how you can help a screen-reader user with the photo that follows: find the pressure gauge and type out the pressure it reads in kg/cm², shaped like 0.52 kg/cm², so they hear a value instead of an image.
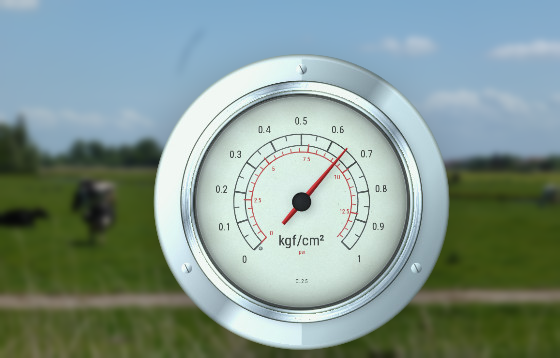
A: 0.65 kg/cm²
